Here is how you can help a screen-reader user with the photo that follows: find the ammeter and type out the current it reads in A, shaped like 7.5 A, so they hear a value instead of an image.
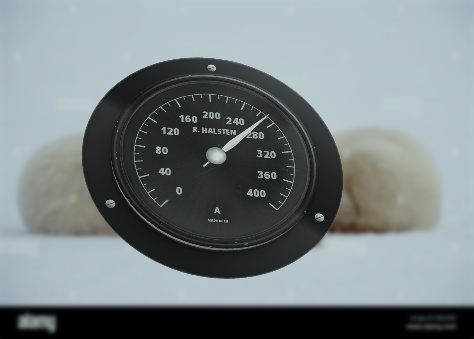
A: 270 A
